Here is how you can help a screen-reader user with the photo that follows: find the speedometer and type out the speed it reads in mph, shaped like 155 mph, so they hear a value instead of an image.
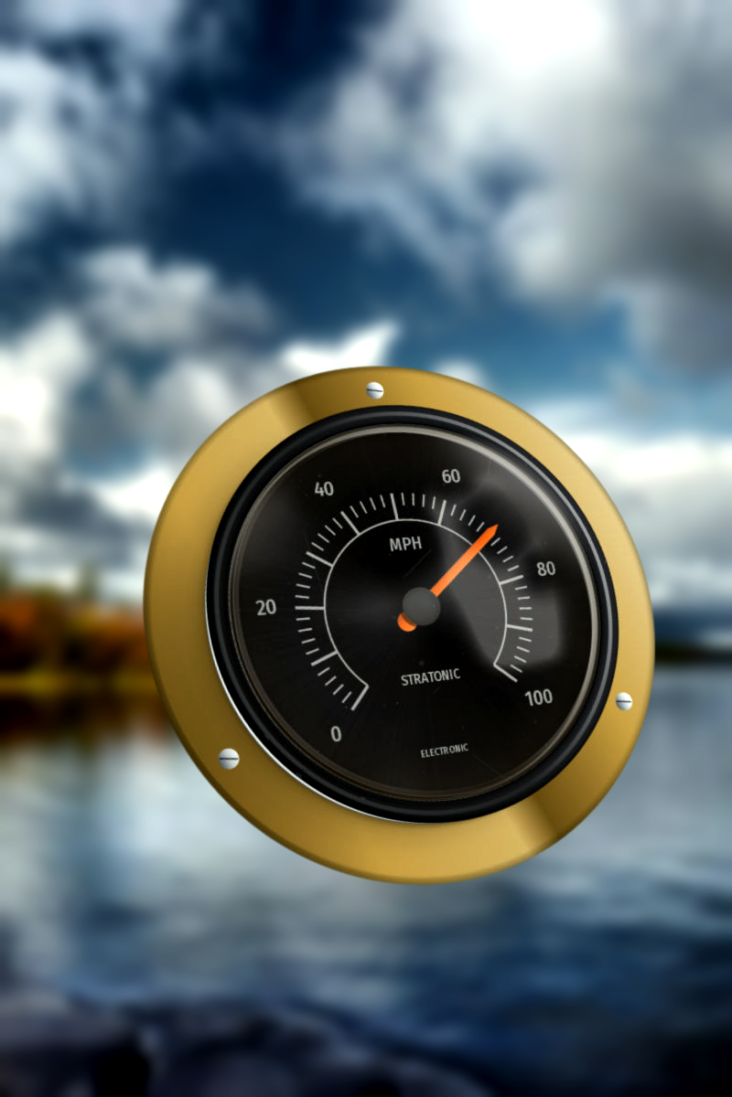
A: 70 mph
